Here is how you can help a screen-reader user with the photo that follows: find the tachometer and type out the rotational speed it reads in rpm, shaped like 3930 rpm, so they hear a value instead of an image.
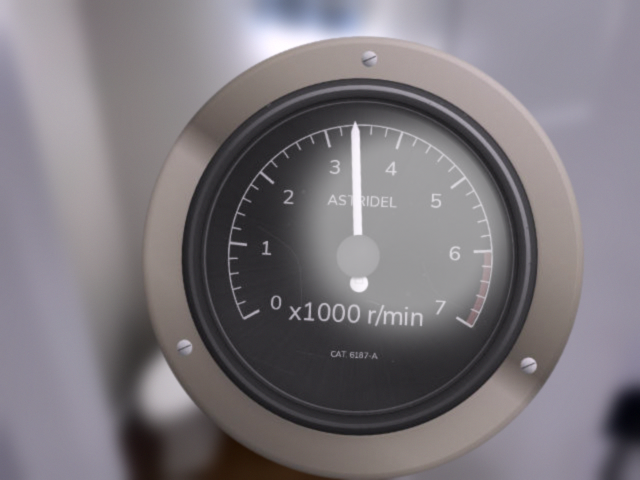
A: 3400 rpm
